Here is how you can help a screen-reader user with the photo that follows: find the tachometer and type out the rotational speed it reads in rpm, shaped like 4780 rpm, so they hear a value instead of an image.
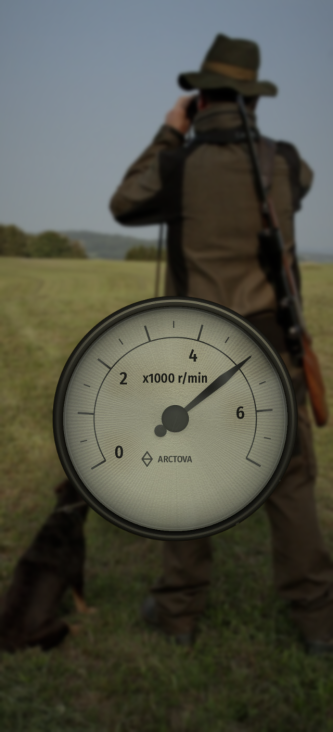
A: 5000 rpm
